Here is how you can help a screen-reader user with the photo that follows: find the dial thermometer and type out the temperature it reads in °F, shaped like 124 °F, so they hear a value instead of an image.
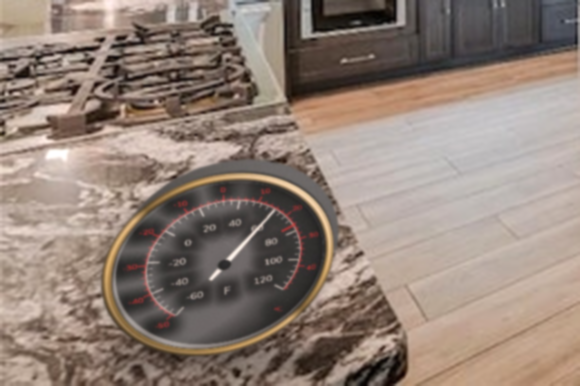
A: 60 °F
